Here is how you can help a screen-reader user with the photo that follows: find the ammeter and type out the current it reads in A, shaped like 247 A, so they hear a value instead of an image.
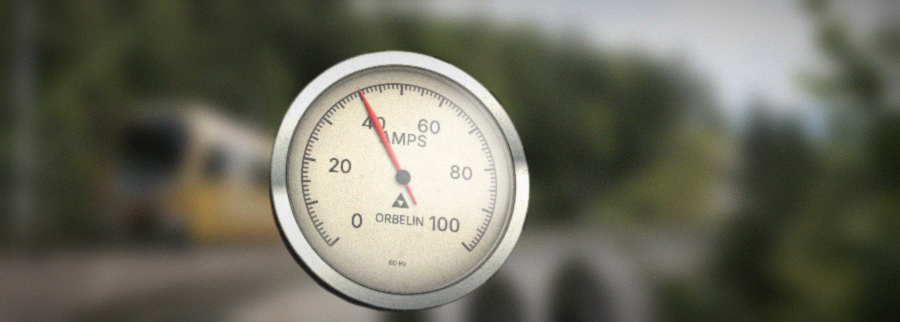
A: 40 A
